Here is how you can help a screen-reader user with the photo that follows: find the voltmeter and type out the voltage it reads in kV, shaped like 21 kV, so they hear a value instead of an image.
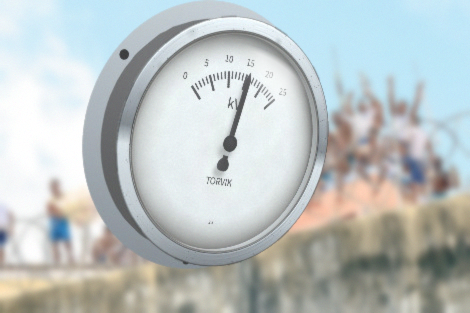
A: 15 kV
